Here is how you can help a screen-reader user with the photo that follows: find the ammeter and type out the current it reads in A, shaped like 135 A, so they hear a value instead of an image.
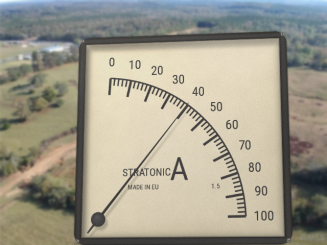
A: 40 A
